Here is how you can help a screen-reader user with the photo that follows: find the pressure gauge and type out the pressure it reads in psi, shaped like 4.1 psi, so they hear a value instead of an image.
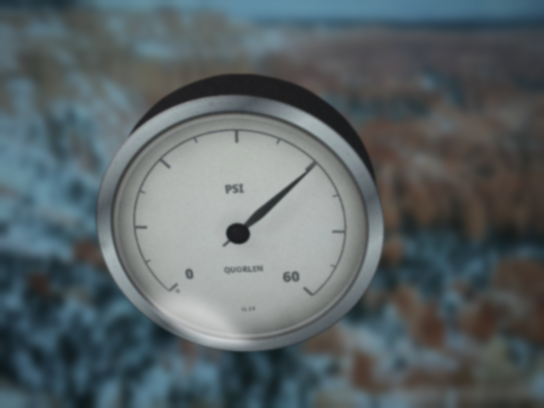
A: 40 psi
